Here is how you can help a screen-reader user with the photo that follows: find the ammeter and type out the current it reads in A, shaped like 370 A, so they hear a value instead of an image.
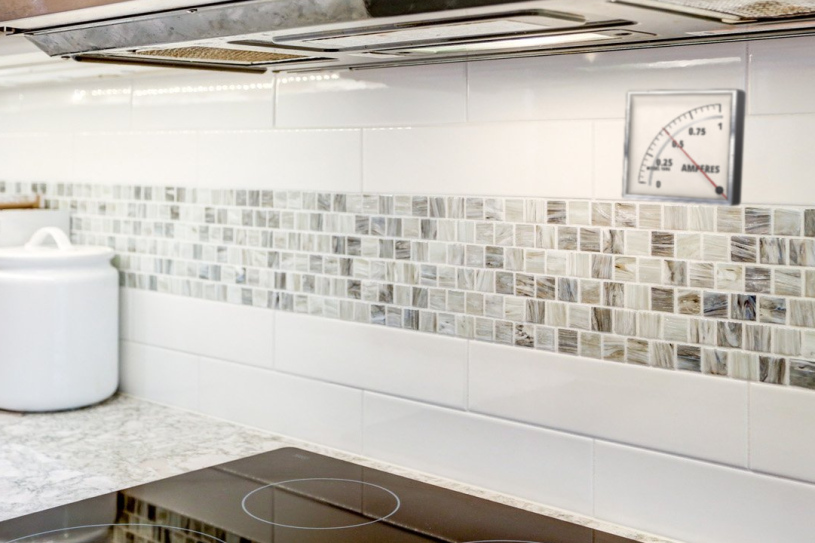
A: 0.5 A
